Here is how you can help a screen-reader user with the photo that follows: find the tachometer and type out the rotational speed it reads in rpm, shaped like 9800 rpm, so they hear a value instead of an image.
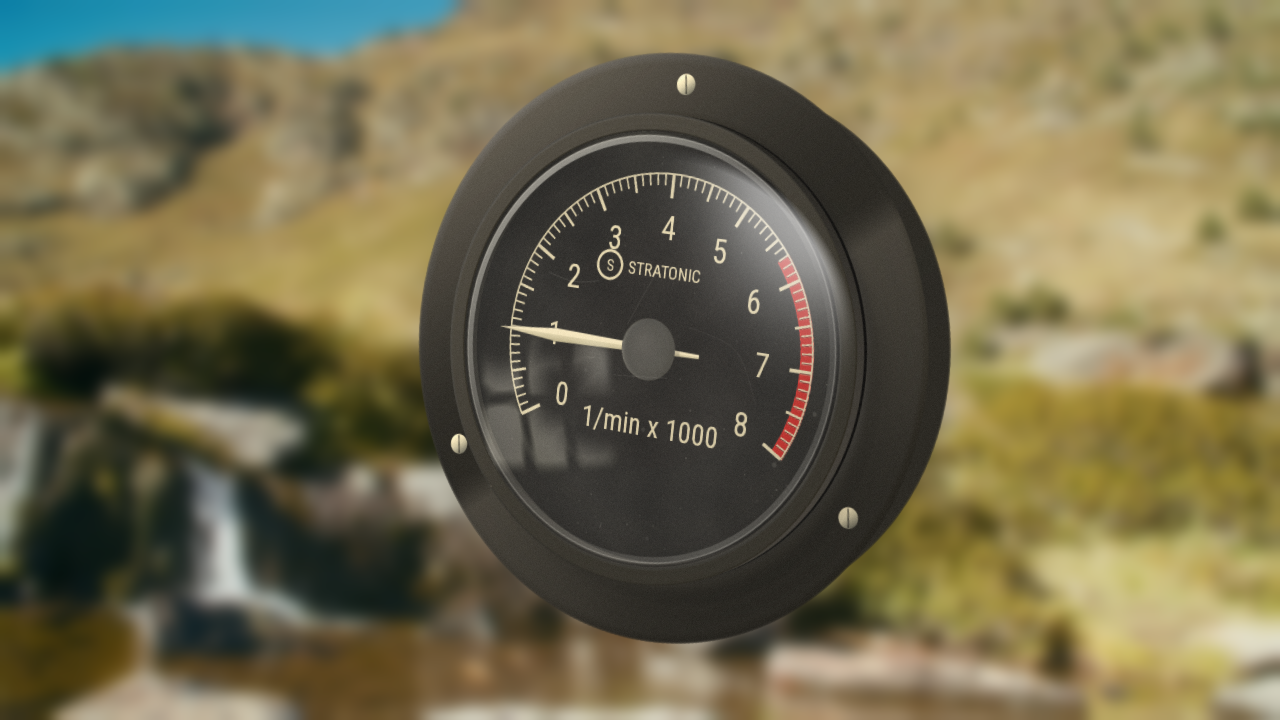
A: 1000 rpm
